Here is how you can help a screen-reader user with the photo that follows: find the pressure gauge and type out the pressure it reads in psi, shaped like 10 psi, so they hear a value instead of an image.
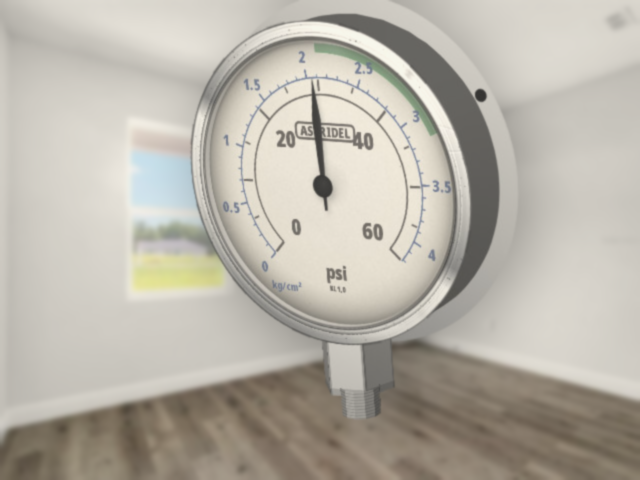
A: 30 psi
